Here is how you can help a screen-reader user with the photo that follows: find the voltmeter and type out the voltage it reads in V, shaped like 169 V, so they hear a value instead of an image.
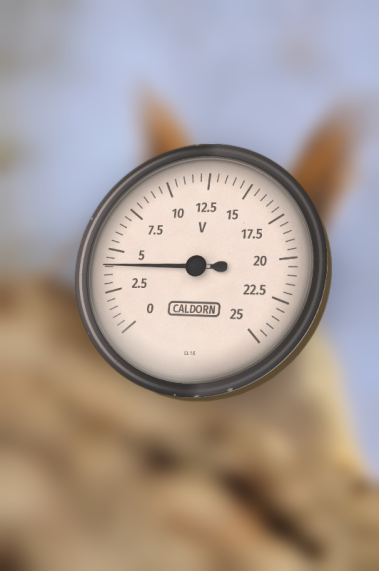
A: 4 V
